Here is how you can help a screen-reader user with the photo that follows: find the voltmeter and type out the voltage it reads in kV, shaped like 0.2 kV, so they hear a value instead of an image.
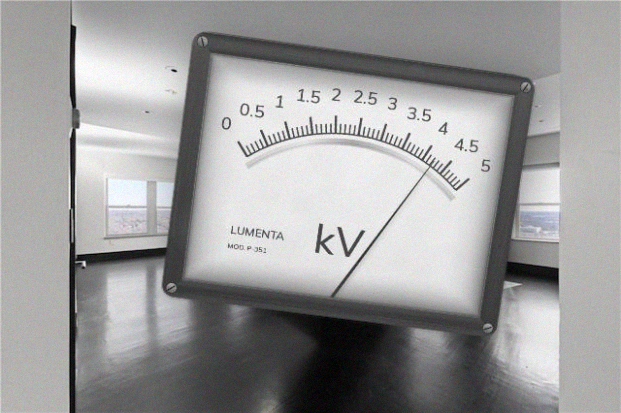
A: 4.2 kV
